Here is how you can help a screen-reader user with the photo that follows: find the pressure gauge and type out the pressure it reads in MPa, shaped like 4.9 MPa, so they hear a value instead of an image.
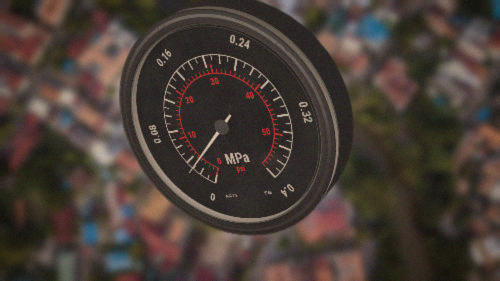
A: 0.03 MPa
